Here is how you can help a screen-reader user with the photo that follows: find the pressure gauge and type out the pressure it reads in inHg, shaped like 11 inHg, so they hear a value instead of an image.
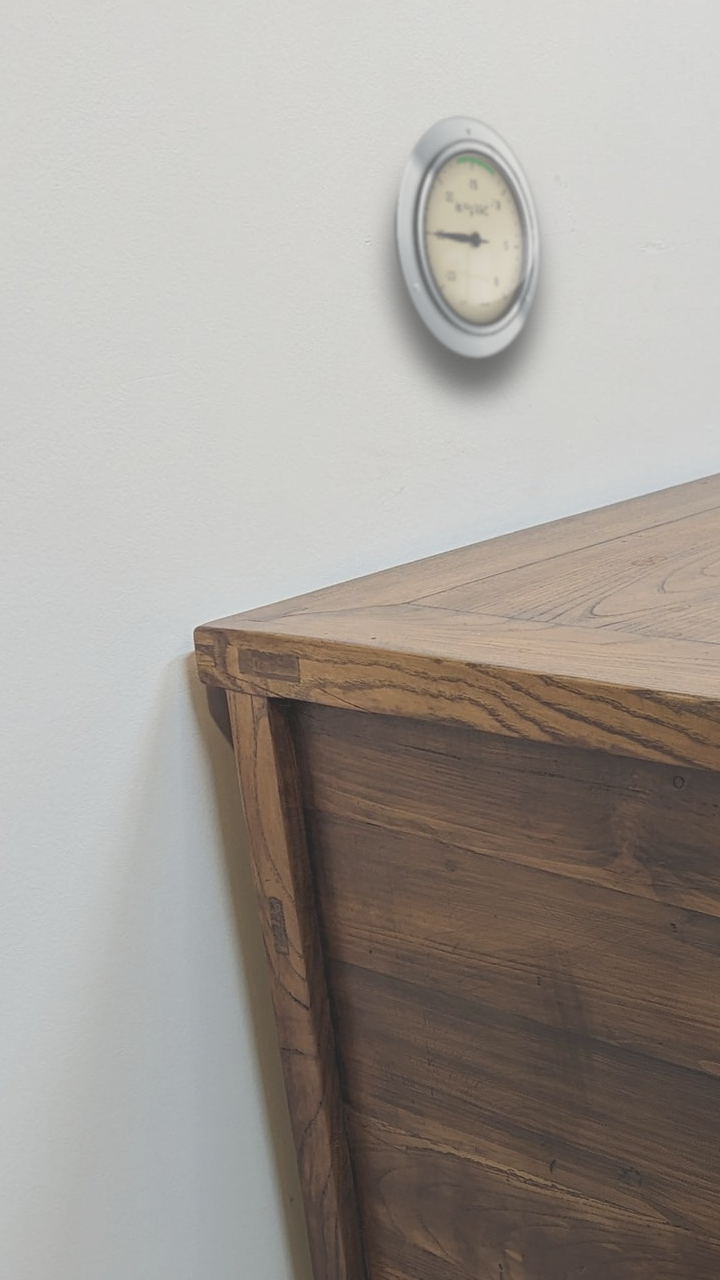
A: -25 inHg
